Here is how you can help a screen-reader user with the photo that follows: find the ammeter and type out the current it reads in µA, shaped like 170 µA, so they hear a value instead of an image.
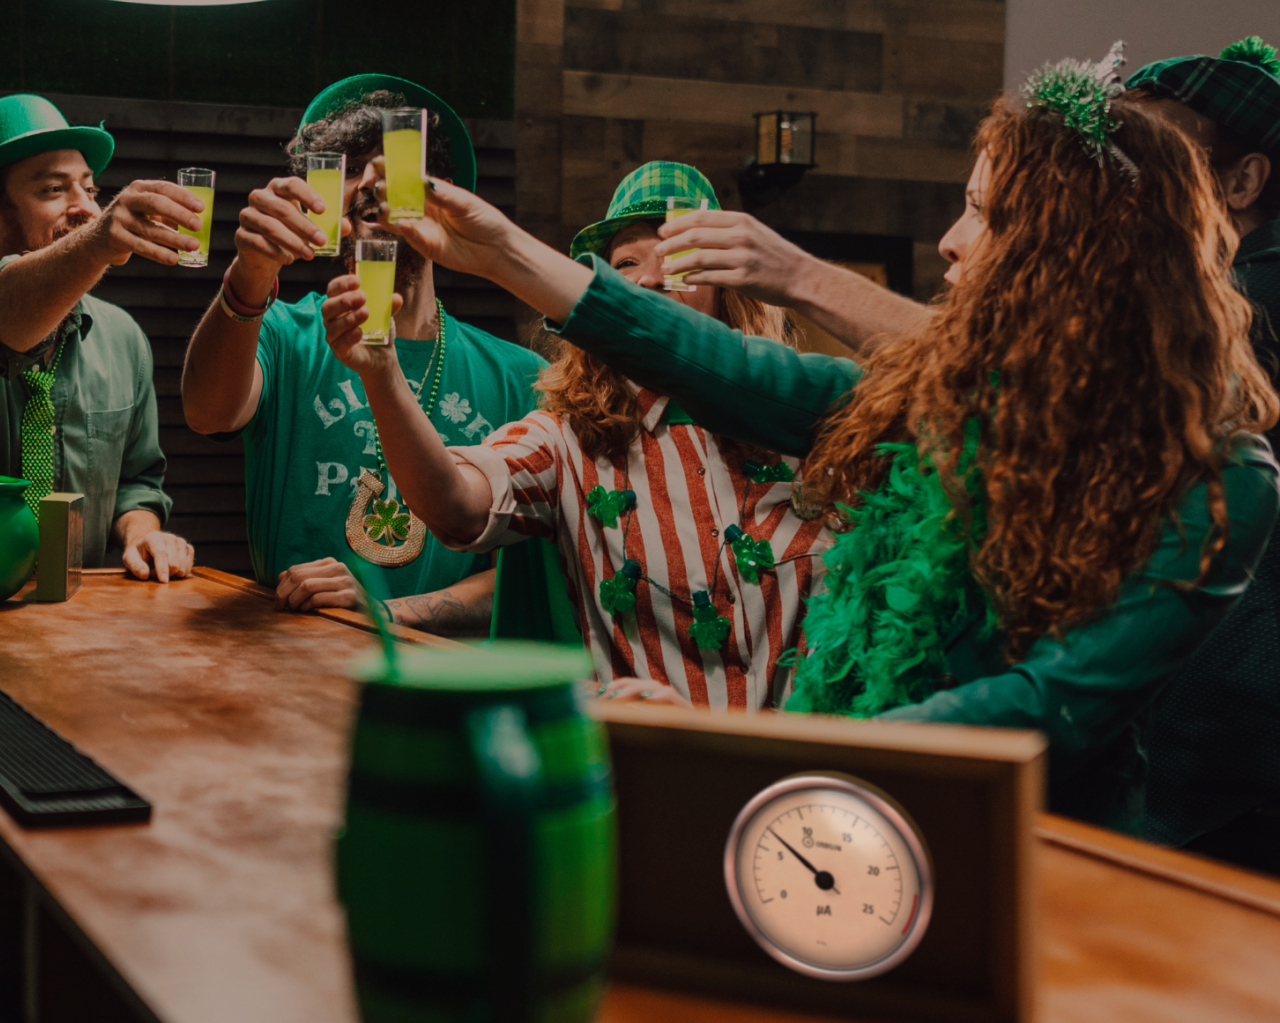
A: 7 µA
